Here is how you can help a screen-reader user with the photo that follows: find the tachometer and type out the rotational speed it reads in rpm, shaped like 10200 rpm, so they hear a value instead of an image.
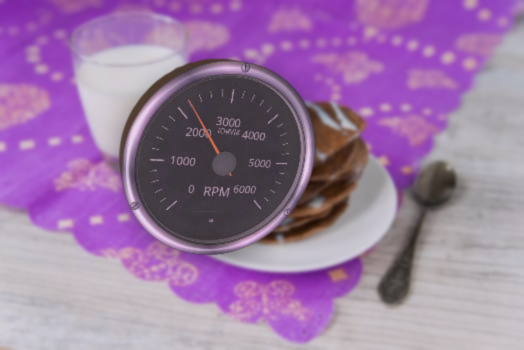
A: 2200 rpm
